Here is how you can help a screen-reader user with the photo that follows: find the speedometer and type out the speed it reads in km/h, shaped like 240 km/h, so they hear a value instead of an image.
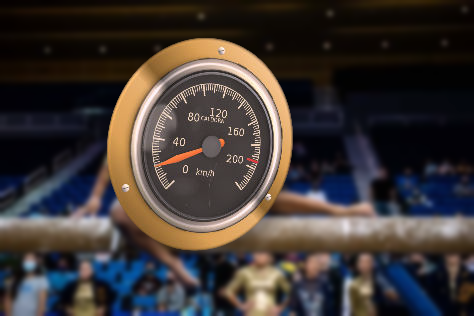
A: 20 km/h
